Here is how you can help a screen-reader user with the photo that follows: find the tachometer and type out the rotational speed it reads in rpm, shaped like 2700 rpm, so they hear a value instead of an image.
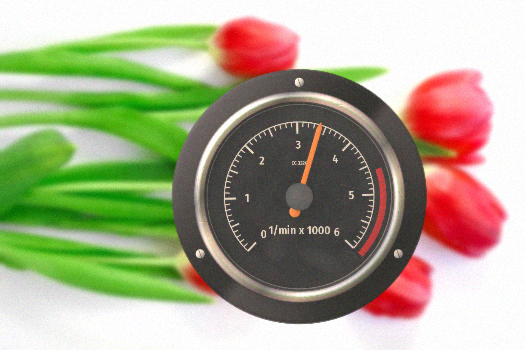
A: 3400 rpm
